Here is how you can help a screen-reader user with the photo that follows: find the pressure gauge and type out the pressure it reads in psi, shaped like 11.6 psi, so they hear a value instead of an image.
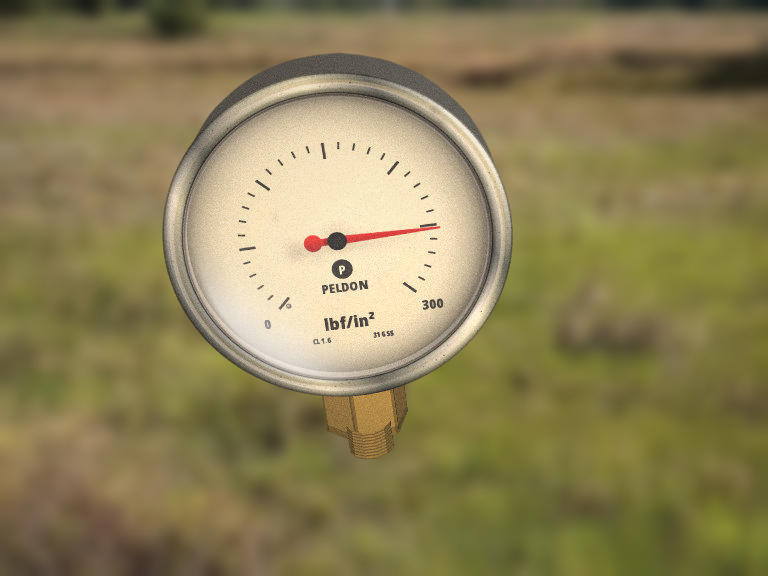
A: 250 psi
